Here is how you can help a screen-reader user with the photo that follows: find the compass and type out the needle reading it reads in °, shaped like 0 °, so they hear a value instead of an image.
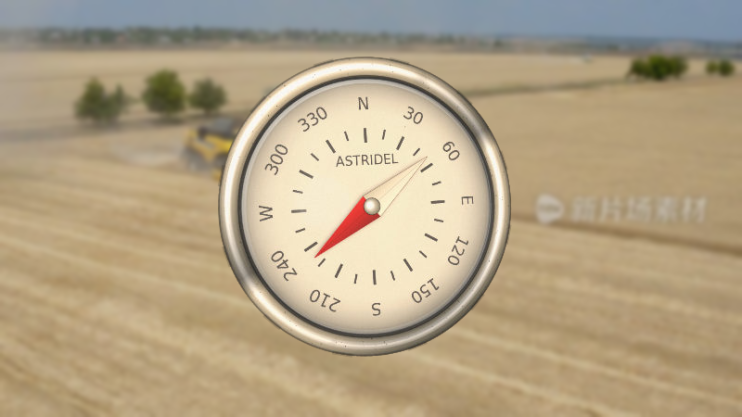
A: 232.5 °
